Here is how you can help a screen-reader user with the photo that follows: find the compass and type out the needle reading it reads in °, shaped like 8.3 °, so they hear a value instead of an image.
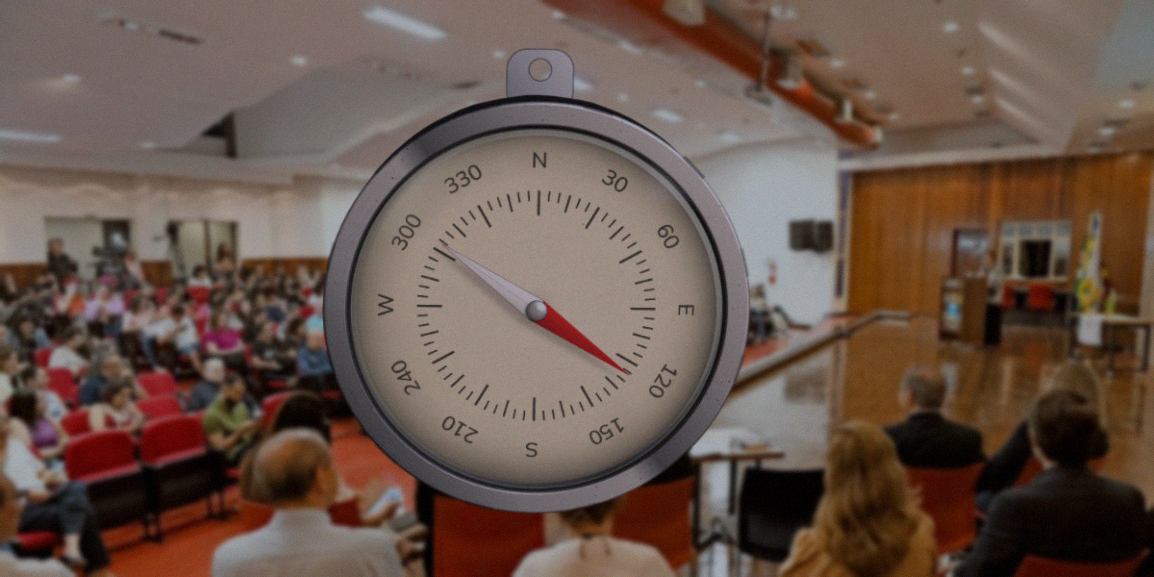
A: 125 °
